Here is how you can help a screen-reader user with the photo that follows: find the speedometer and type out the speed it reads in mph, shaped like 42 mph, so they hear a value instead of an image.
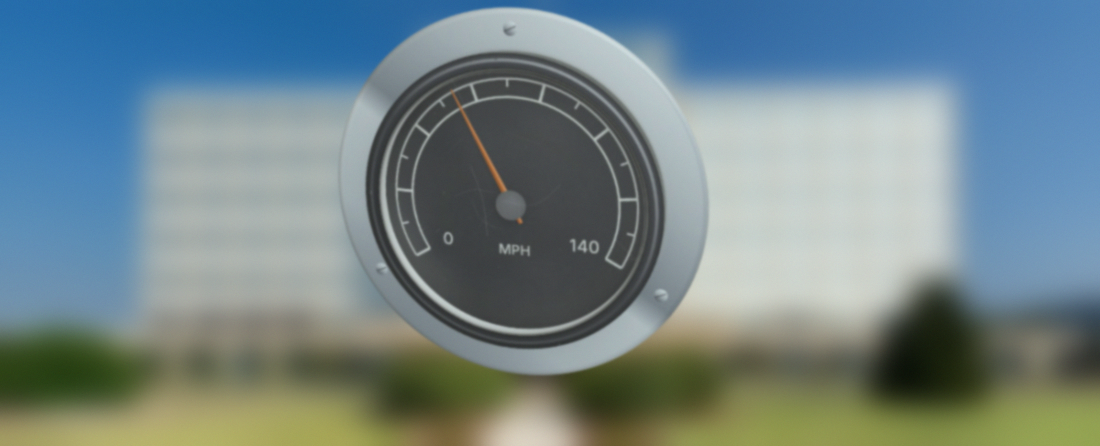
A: 55 mph
